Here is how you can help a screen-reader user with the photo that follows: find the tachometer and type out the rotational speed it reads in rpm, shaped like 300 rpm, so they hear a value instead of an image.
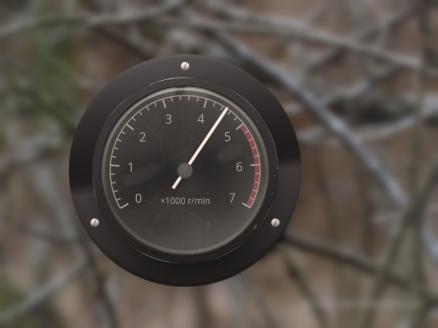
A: 4500 rpm
